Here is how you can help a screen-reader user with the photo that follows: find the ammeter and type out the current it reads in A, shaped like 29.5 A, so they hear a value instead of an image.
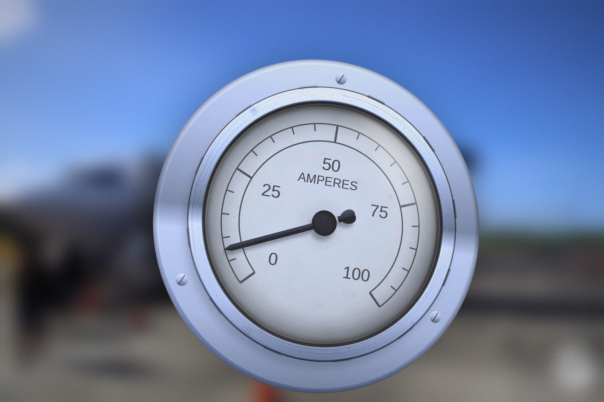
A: 7.5 A
